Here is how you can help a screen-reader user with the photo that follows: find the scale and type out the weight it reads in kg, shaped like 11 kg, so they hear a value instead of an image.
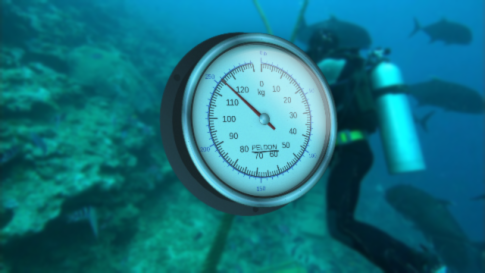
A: 115 kg
